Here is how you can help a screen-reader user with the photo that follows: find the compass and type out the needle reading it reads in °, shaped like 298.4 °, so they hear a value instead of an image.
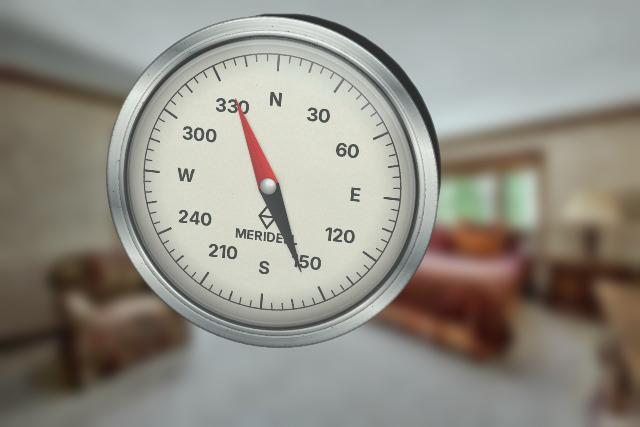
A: 335 °
